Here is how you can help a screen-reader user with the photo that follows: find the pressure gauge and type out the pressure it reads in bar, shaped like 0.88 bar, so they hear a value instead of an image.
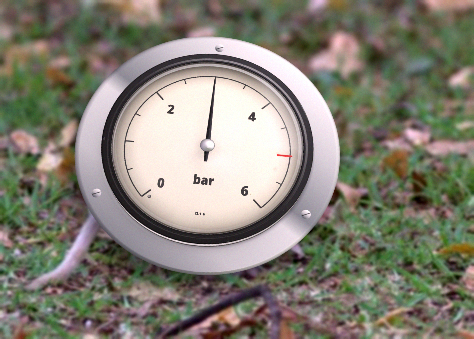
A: 3 bar
